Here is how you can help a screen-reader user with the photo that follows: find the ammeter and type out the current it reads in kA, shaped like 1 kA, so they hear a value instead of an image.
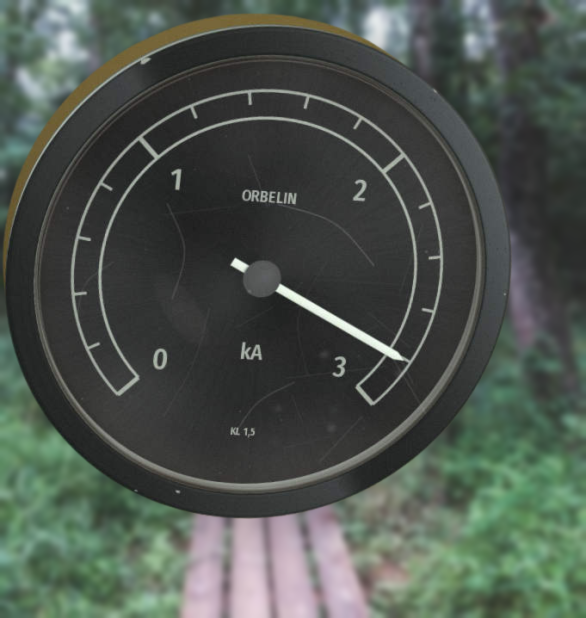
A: 2.8 kA
